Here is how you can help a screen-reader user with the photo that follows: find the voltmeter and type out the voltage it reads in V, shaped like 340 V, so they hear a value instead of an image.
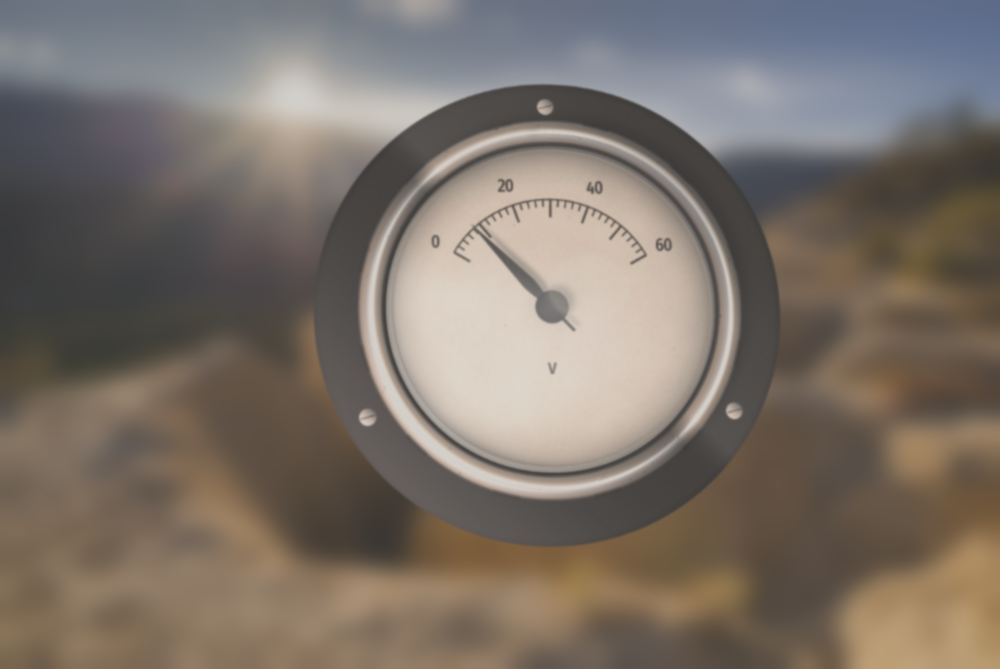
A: 8 V
